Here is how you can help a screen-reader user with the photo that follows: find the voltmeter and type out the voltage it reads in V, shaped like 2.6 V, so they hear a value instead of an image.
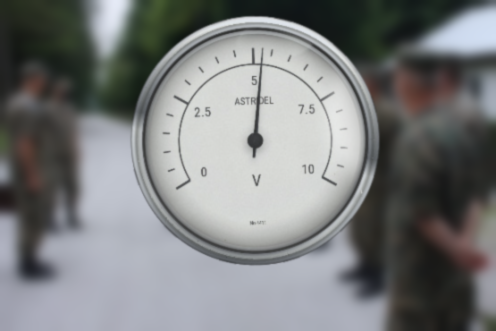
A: 5.25 V
